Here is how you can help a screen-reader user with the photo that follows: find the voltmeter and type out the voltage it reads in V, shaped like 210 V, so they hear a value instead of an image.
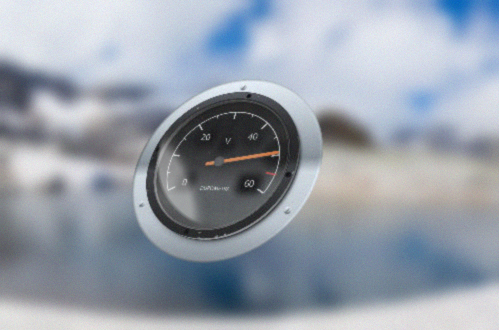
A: 50 V
